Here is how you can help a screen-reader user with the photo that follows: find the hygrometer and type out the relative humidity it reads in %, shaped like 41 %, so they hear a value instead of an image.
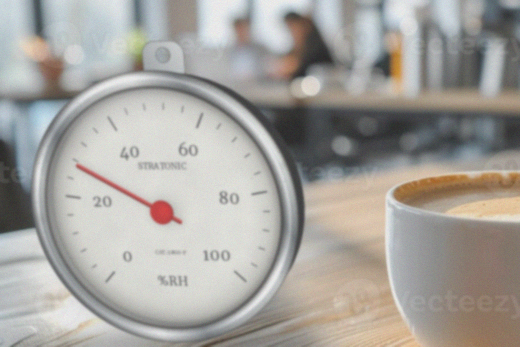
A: 28 %
